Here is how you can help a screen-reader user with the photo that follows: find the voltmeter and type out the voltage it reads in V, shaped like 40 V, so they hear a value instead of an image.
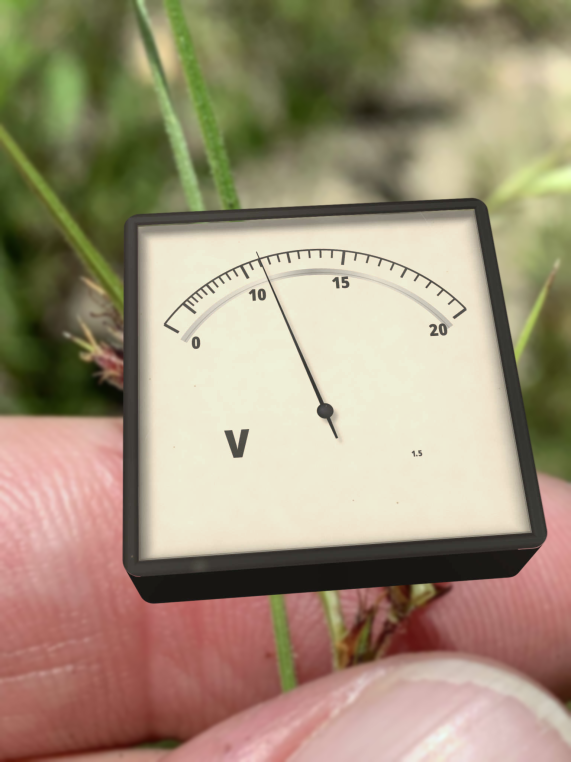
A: 11 V
